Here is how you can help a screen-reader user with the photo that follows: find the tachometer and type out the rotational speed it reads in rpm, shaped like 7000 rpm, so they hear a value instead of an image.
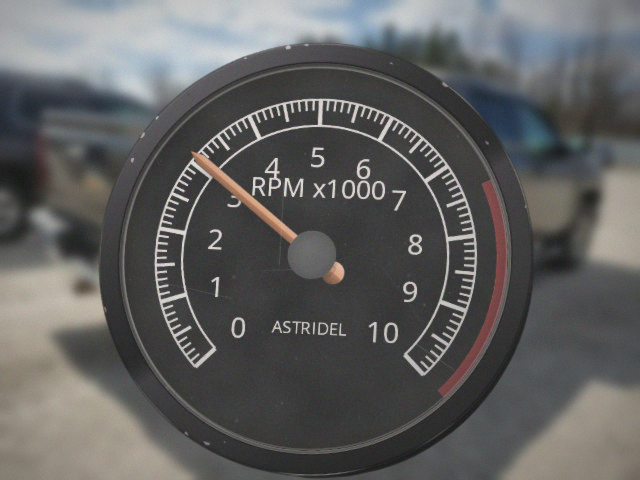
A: 3100 rpm
